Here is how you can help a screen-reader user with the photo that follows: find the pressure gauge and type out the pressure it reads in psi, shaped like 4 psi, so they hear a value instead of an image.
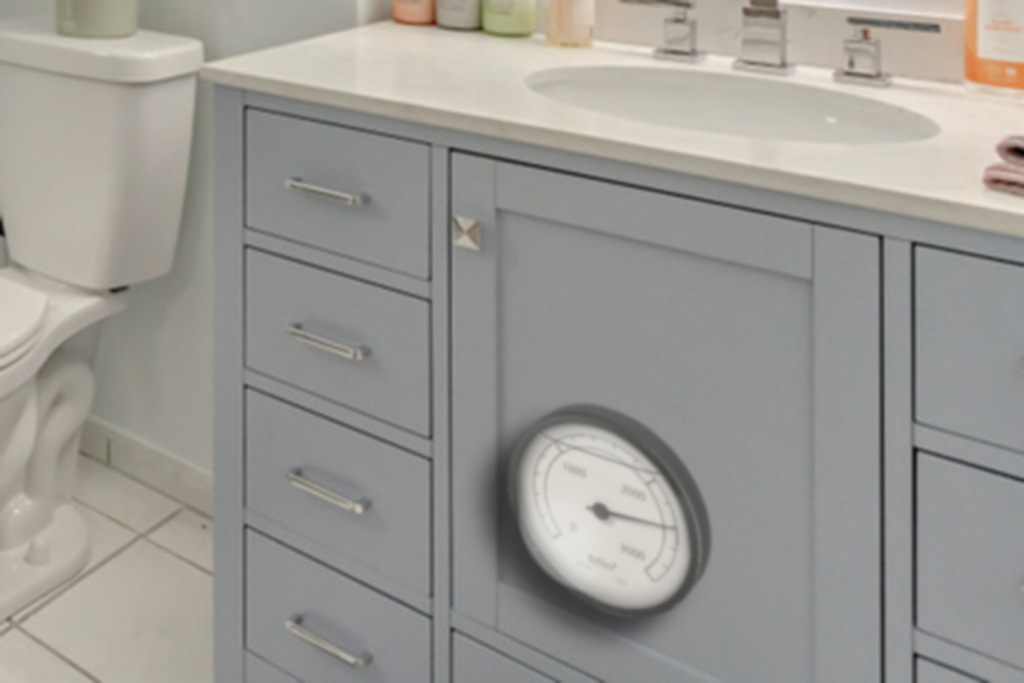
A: 2400 psi
